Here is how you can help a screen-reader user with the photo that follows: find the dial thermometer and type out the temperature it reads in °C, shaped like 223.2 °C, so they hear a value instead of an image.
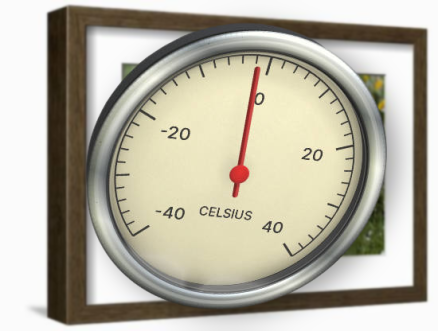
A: -2 °C
